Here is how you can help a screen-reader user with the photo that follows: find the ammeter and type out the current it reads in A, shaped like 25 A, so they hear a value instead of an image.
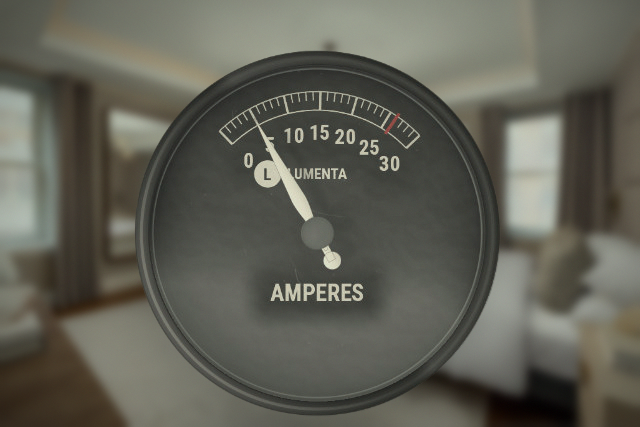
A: 5 A
